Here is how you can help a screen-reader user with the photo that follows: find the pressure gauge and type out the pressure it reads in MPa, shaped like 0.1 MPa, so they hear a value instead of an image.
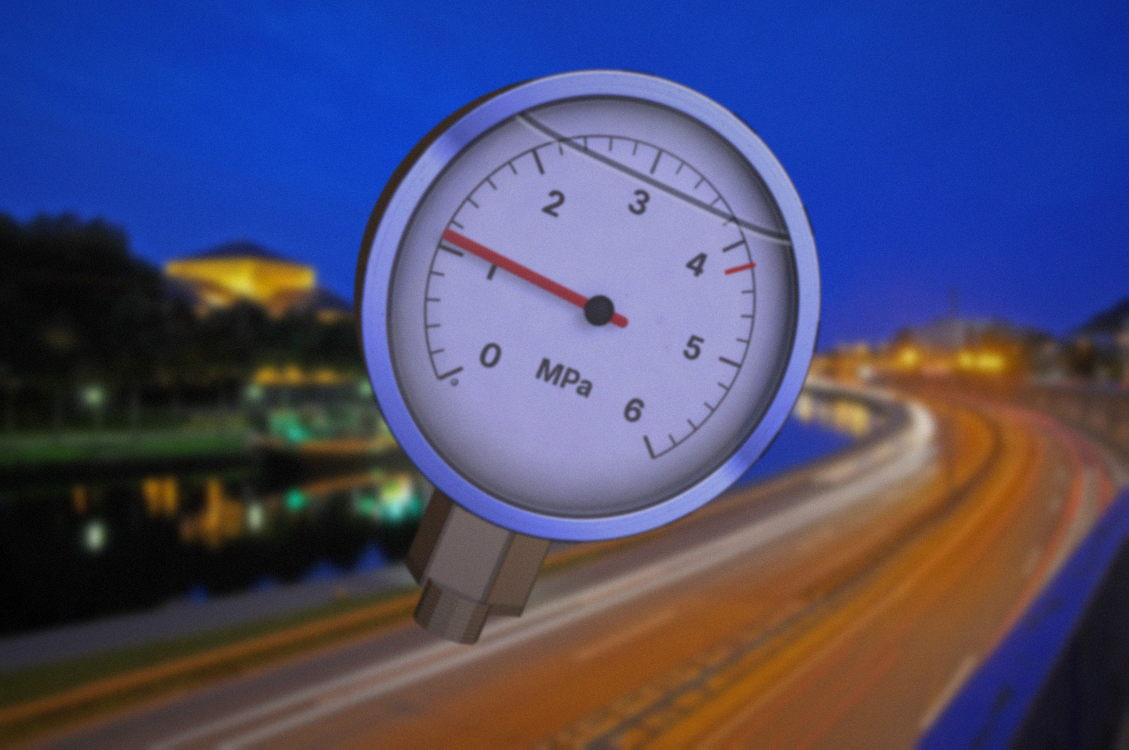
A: 1.1 MPa
